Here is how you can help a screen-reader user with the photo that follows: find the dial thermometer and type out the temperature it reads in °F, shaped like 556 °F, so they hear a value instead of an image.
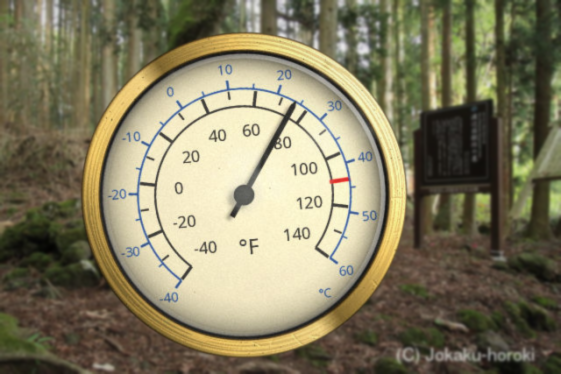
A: 75 °F
